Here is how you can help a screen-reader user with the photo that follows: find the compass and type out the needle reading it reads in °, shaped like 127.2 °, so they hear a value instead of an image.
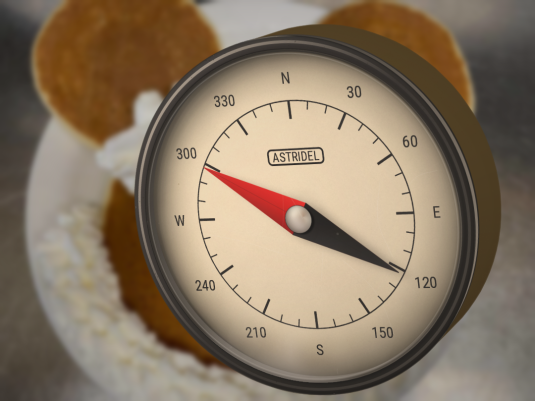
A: 300 °
